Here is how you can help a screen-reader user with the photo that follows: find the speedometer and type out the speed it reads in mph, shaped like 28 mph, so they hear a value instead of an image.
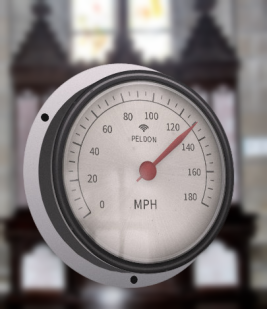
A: 130 mph
